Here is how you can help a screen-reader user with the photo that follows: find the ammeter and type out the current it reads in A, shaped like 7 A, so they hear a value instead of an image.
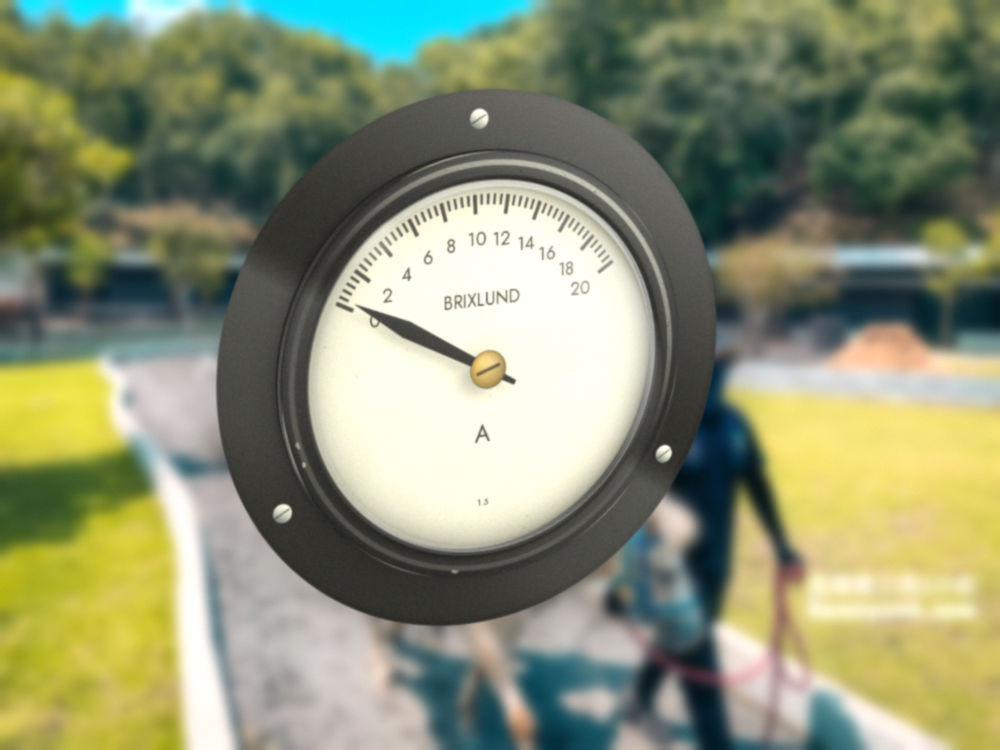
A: 0.4 A
